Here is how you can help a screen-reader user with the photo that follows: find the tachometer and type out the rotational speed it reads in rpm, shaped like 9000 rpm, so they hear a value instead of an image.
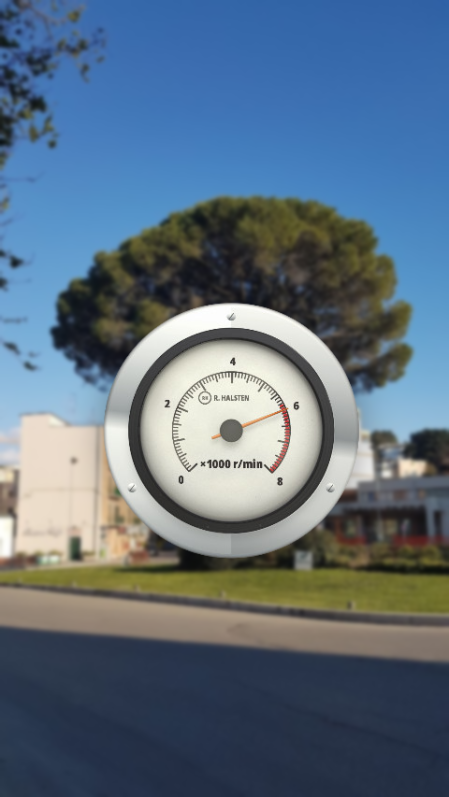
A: 6000 rpm
